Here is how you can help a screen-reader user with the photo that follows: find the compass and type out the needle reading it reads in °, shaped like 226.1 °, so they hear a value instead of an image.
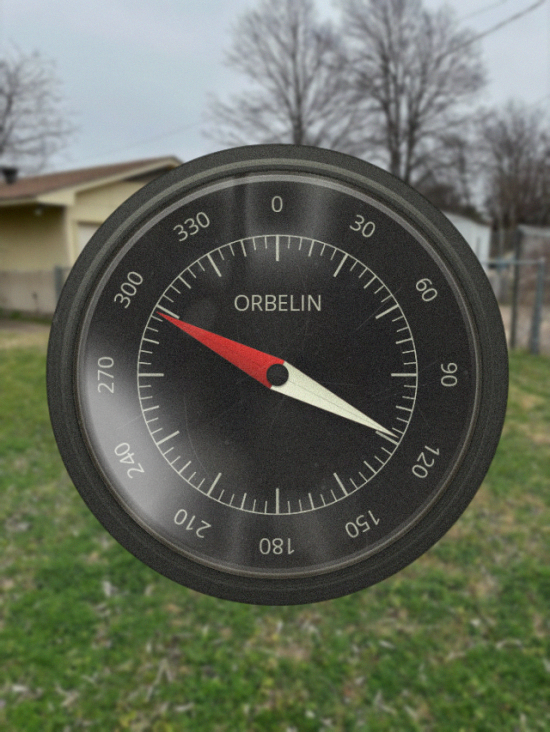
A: 297.5 °
